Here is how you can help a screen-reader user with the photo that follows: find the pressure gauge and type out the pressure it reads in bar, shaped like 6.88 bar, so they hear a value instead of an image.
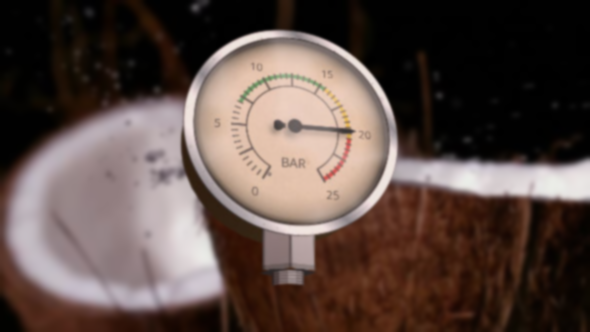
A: 20 bar
